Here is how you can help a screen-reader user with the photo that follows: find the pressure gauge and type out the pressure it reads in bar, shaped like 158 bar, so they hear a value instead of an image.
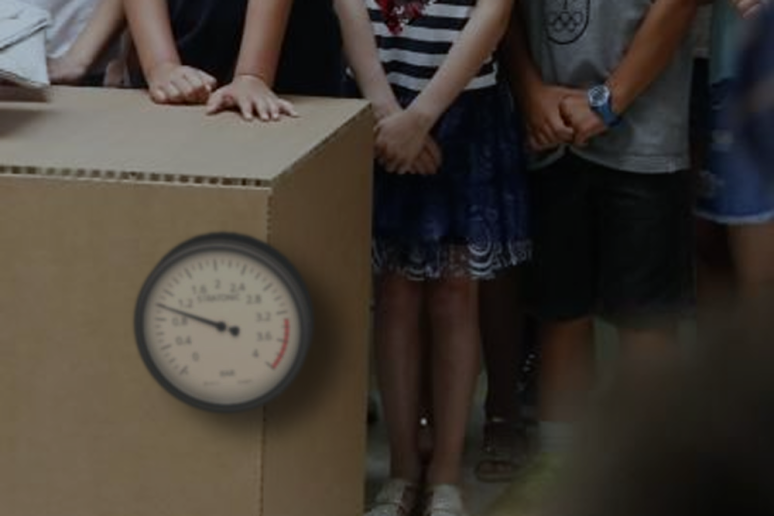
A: 1 bar
